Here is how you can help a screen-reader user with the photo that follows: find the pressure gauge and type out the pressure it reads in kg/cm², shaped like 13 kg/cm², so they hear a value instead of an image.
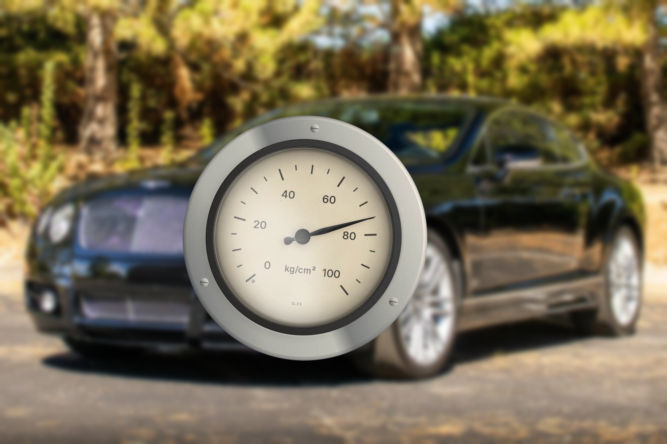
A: 75 kg/cm²
